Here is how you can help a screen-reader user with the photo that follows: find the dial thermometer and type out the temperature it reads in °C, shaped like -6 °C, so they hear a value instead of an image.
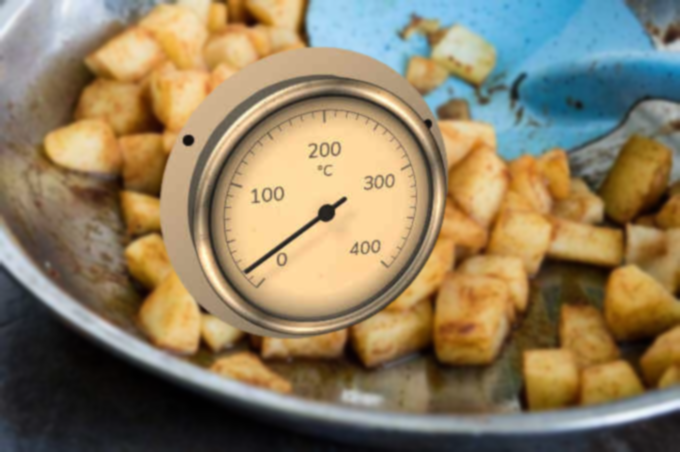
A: 20 °C
